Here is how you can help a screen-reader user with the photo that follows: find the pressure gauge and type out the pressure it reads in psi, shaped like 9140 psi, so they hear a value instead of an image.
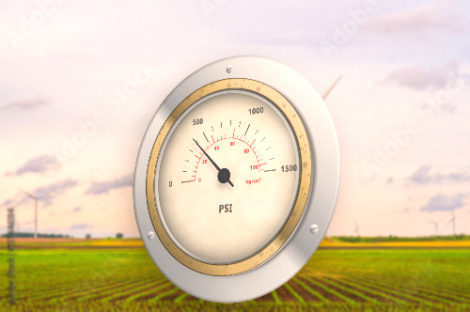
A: 400 psi
